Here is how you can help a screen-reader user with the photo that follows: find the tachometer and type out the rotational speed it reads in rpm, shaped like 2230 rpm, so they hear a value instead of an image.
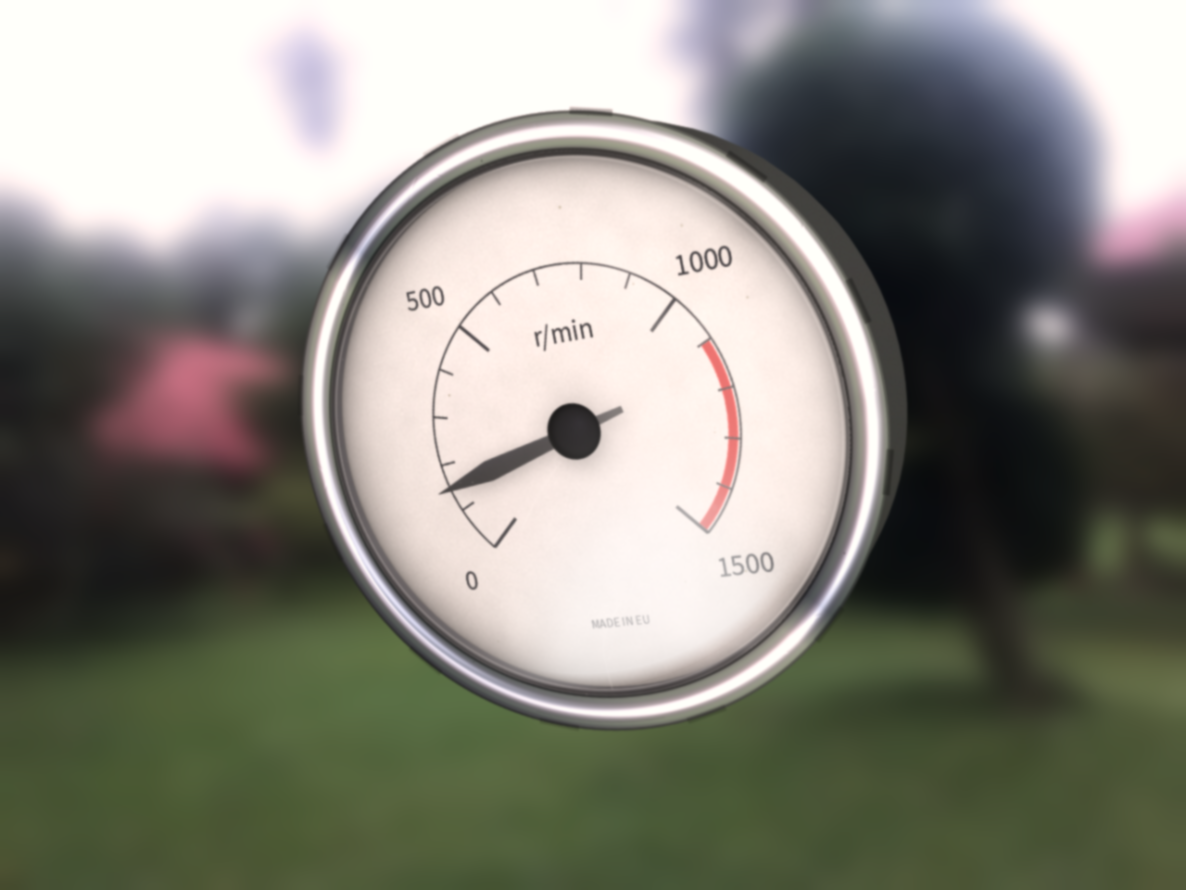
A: 150 rpm
